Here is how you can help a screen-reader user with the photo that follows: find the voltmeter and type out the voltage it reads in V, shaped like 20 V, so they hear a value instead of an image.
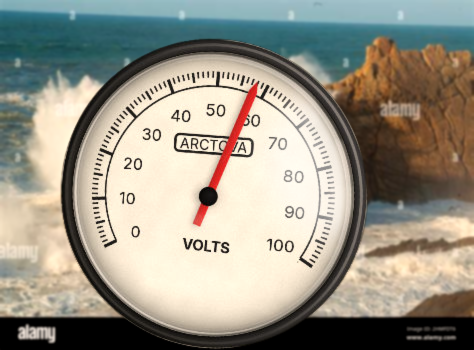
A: 58 V
